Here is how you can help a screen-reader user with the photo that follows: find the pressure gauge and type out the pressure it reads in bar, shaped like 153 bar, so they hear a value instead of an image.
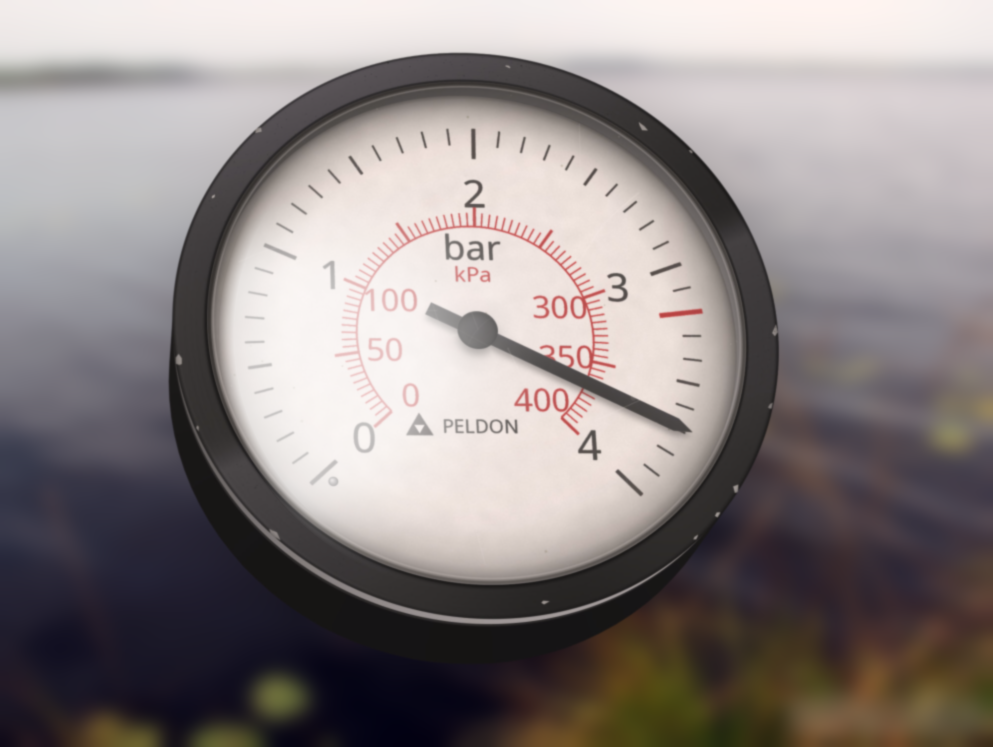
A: 3.7 bar
